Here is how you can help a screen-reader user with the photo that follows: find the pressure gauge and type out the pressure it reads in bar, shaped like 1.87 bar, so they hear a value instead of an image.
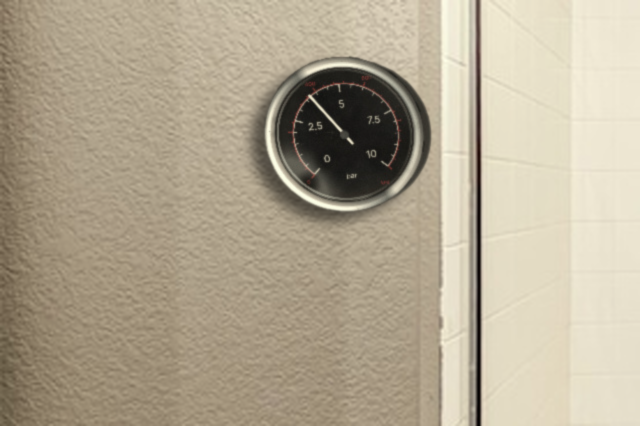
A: 3.75 bar
